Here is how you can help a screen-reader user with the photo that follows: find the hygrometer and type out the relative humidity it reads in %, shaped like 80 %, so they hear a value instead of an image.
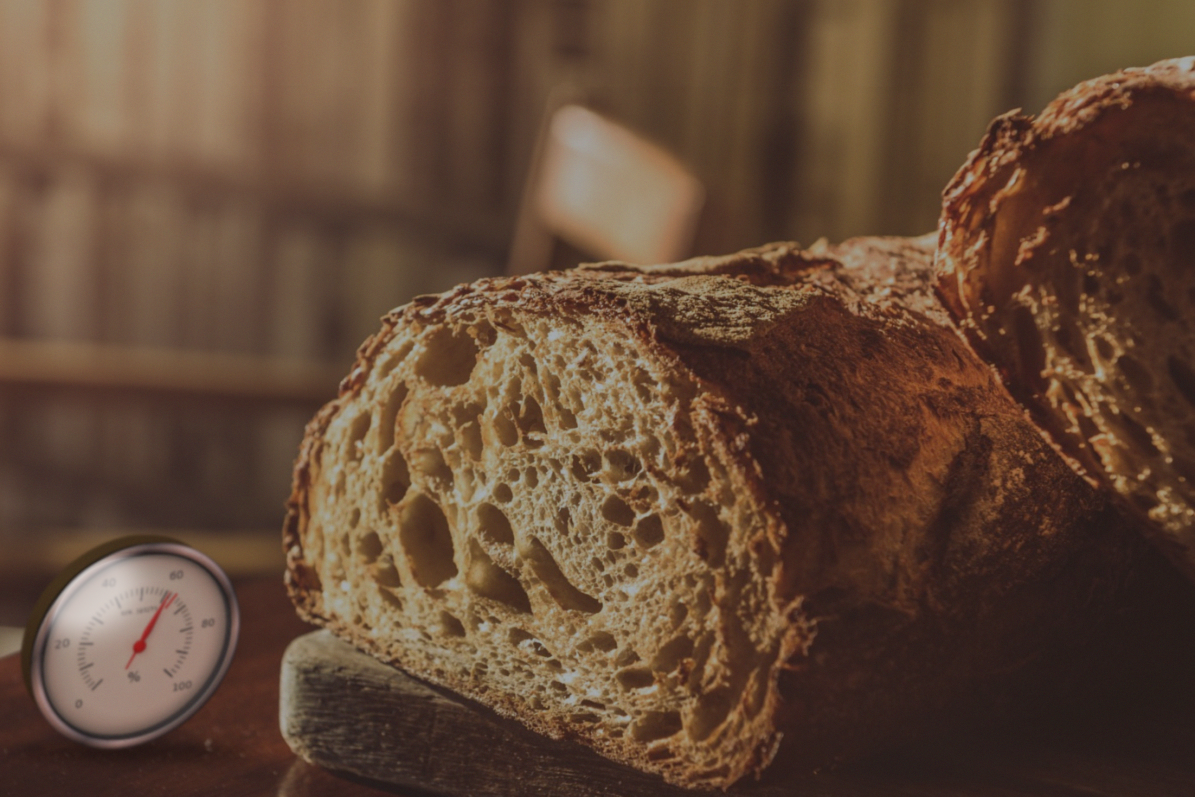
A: 60 %
